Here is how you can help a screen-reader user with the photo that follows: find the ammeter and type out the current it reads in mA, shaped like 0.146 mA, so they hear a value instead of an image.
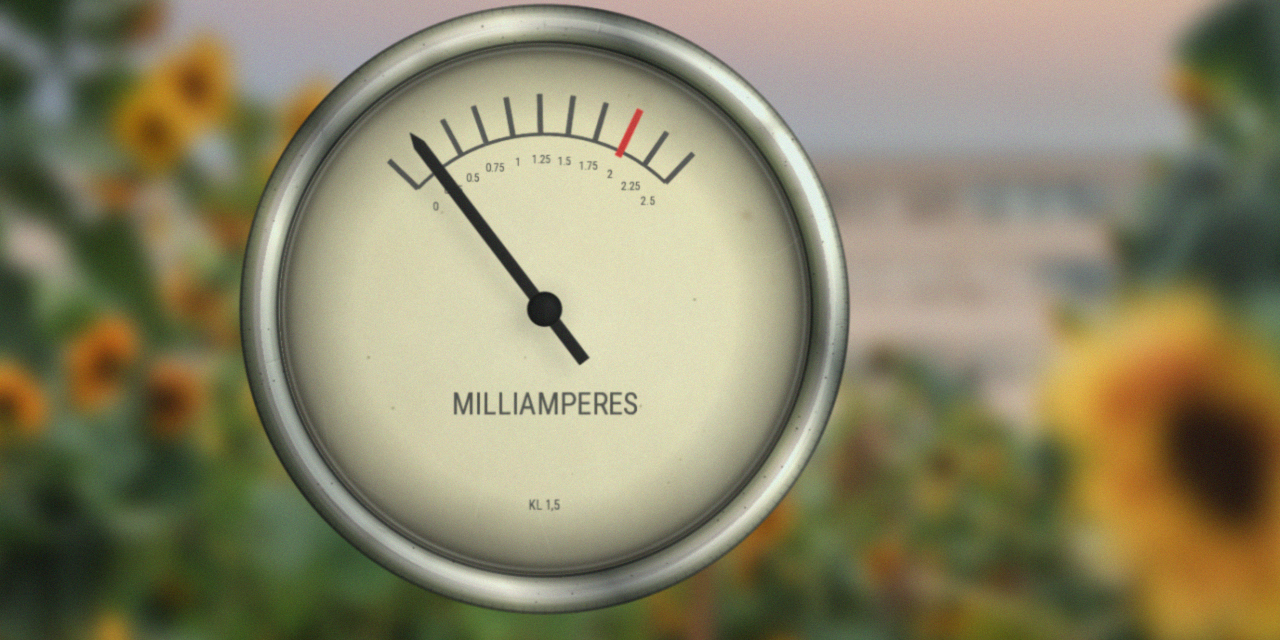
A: 0.25 mA
